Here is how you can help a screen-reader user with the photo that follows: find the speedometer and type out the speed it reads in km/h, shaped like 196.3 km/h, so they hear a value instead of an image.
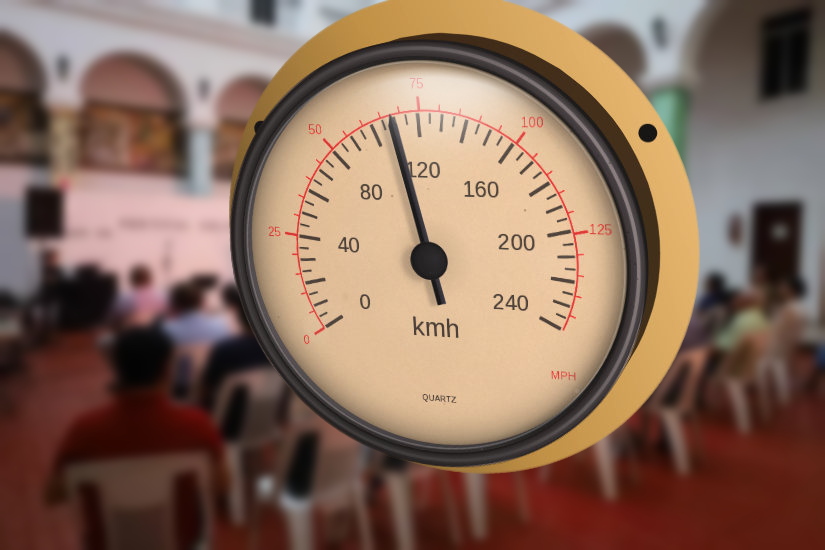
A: 110 km/h
